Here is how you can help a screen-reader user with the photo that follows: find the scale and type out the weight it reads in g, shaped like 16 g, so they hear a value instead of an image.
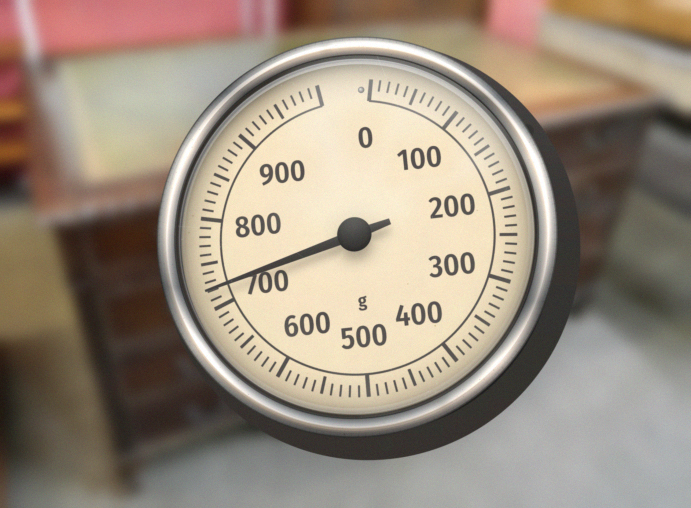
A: 720 g
